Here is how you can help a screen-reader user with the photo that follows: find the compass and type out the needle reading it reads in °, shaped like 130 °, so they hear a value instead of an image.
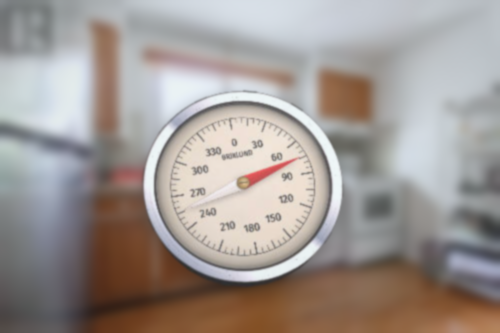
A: 75 °
